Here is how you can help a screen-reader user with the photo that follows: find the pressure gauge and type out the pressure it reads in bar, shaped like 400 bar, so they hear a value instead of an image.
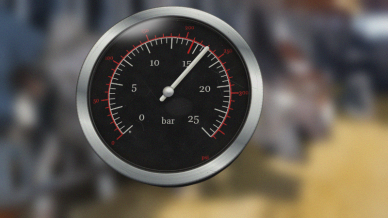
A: 16 bar
